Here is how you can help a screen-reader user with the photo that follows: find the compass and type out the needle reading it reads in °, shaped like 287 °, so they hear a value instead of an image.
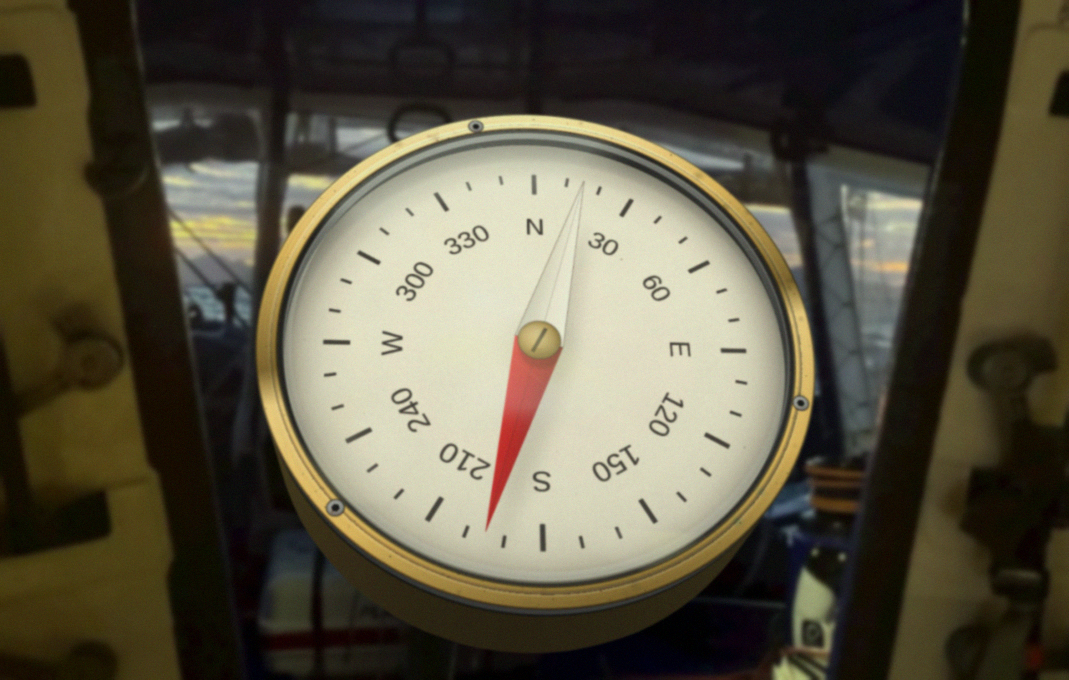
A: 195 °
